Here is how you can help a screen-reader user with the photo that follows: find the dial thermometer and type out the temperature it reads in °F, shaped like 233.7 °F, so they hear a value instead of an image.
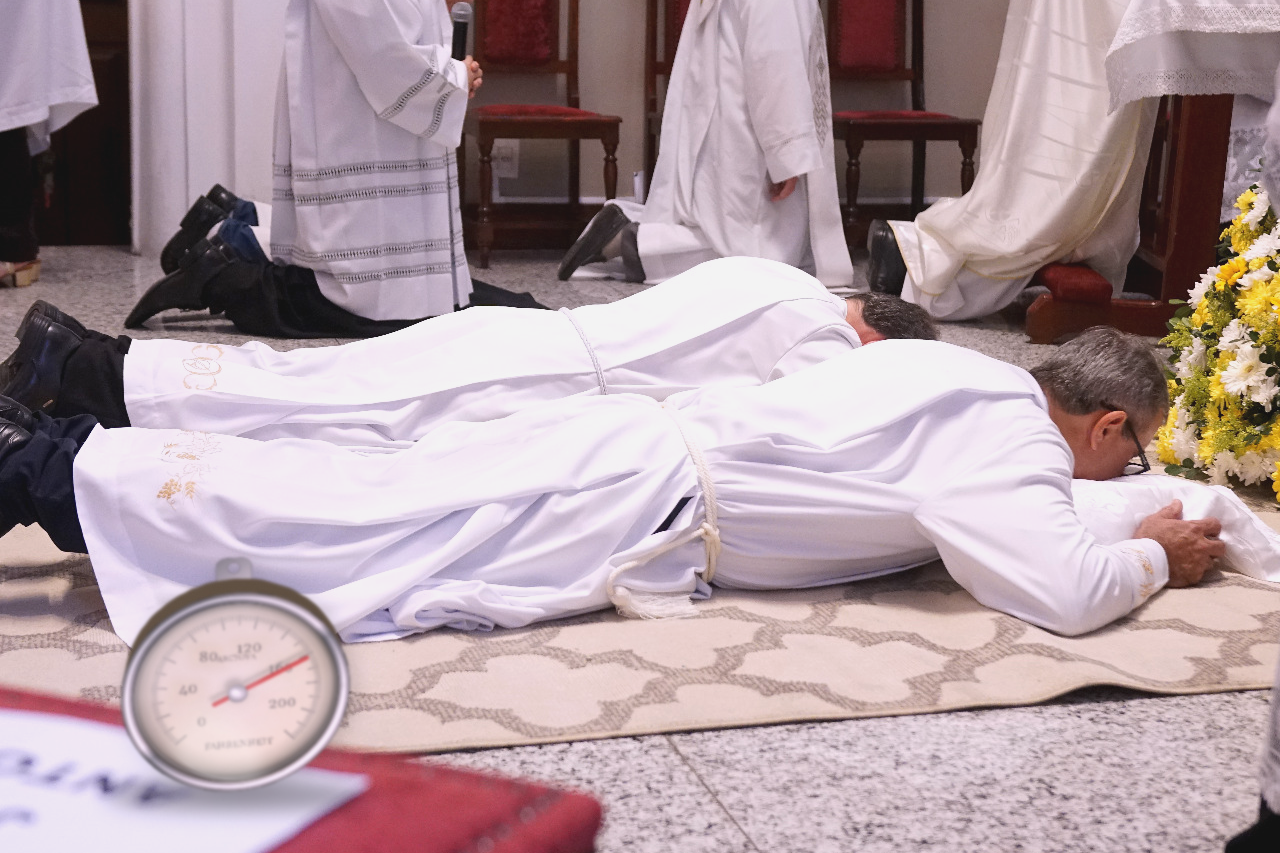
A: 160 °F
